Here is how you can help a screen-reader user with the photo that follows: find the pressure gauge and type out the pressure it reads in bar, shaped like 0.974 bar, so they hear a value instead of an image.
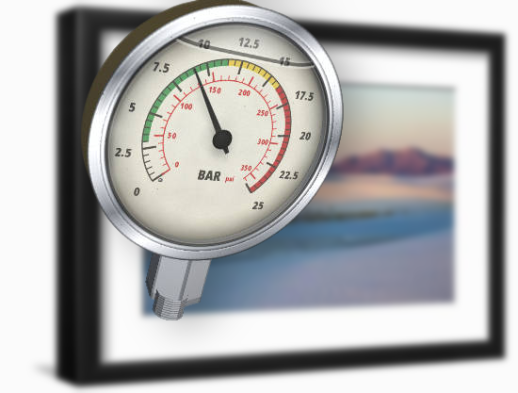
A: 9 bar
